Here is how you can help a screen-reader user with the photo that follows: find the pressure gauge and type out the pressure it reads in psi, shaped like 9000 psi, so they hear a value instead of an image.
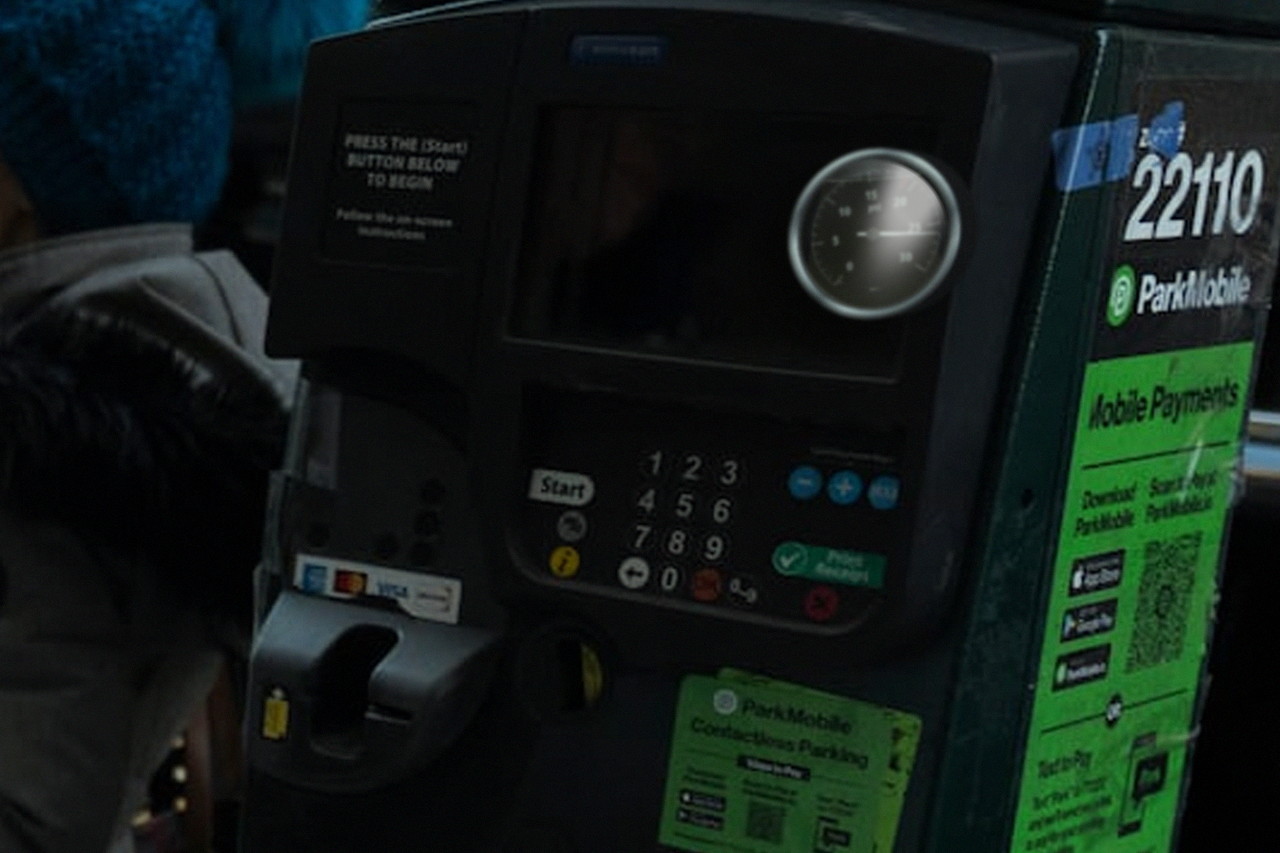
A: 26 psi
